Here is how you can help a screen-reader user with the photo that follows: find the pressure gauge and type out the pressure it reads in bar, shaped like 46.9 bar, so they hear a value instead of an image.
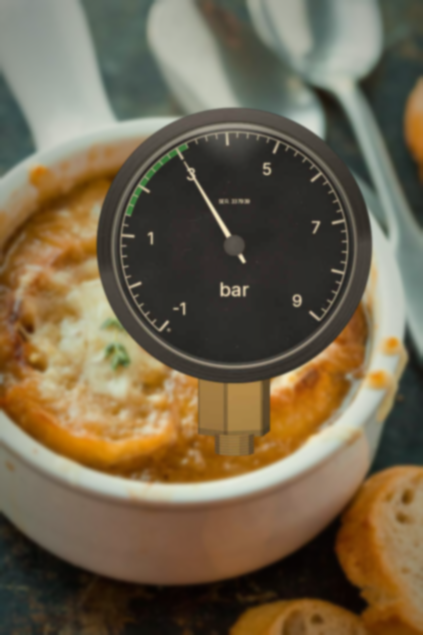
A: 3 bar
